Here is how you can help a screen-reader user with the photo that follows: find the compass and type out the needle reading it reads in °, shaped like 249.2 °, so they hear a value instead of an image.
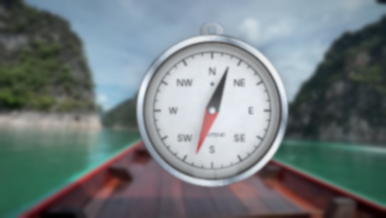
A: 200 °
